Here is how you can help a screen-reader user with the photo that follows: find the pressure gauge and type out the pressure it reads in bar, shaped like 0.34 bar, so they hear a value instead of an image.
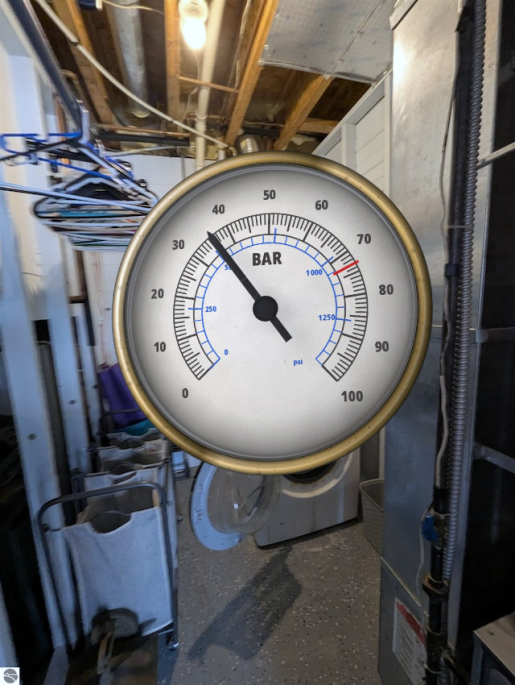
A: 36 bar
